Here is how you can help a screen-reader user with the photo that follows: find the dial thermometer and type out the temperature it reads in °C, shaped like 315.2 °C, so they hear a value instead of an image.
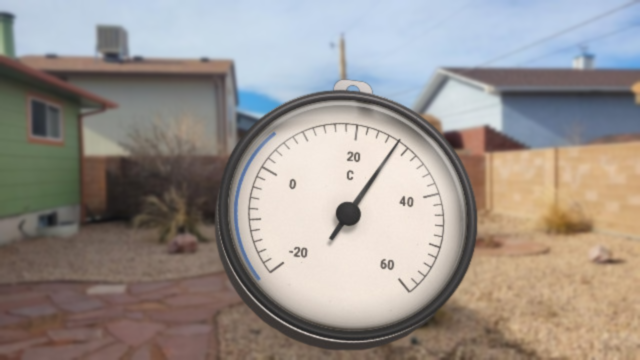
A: 28 °C
